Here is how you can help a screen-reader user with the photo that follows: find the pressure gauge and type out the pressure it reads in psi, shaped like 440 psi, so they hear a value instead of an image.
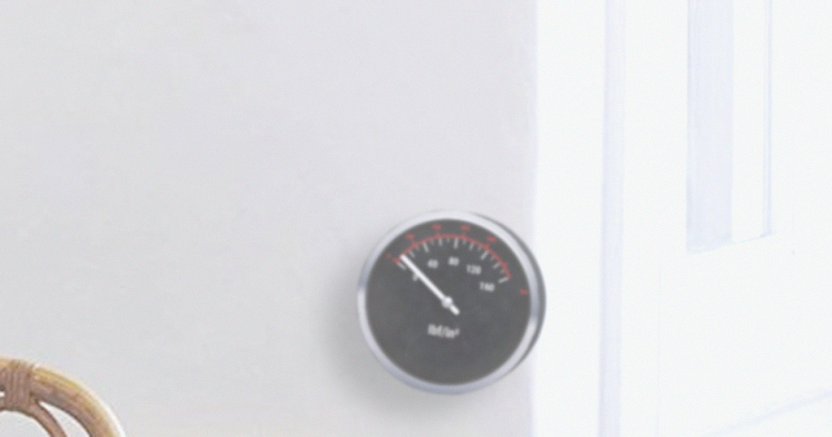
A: 10 psi
